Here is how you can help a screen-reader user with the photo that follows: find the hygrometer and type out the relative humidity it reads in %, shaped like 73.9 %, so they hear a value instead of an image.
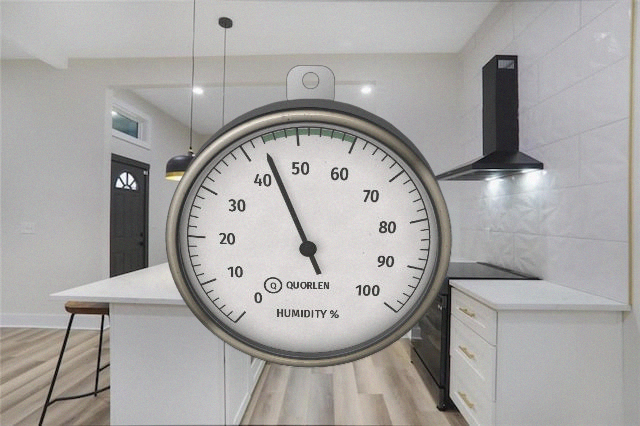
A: 44 %
